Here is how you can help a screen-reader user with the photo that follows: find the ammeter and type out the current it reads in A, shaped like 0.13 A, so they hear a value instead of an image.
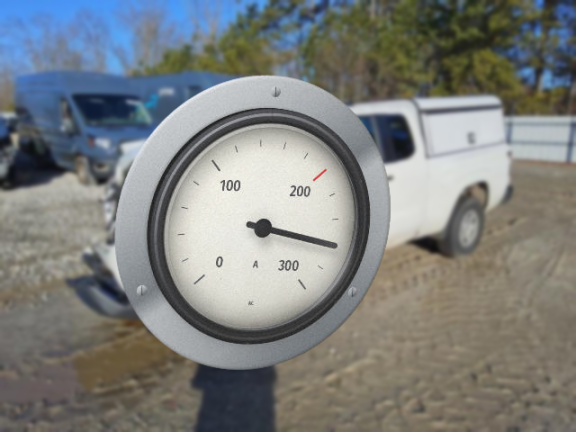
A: 260 A
